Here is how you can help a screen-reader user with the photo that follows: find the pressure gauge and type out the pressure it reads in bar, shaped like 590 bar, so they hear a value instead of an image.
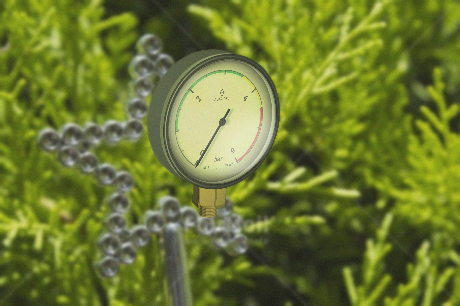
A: 0 bar
